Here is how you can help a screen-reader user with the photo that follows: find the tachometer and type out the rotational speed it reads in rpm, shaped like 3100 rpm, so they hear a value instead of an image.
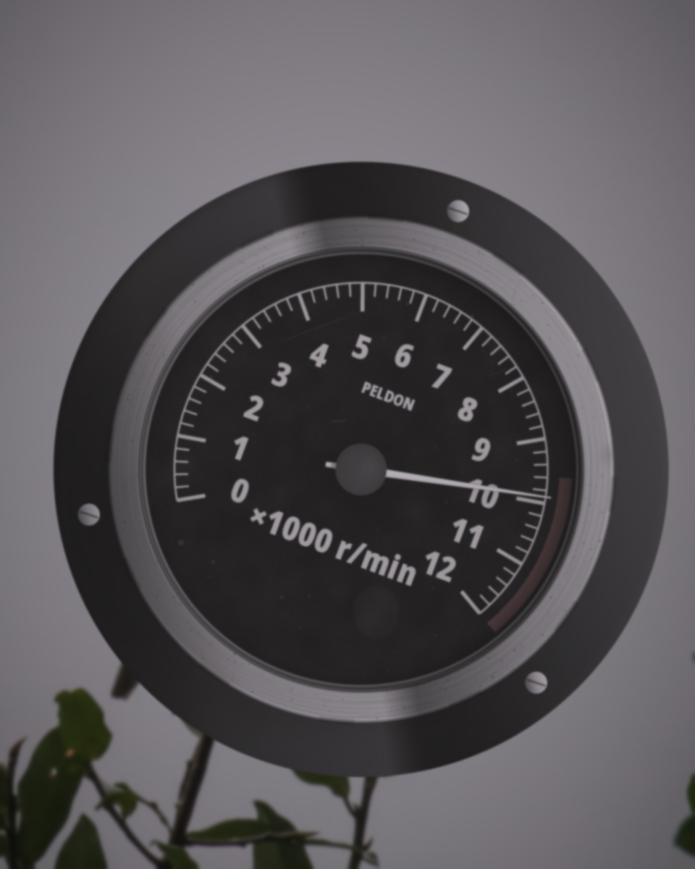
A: 9900 rpm
